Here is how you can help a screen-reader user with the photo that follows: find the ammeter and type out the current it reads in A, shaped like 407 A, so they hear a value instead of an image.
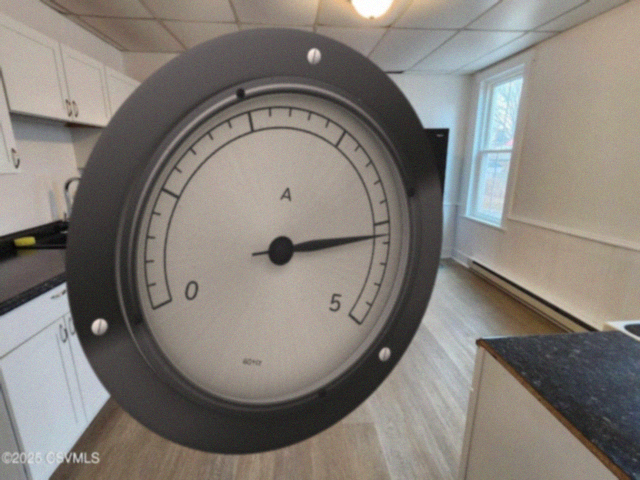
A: 4.1 A
